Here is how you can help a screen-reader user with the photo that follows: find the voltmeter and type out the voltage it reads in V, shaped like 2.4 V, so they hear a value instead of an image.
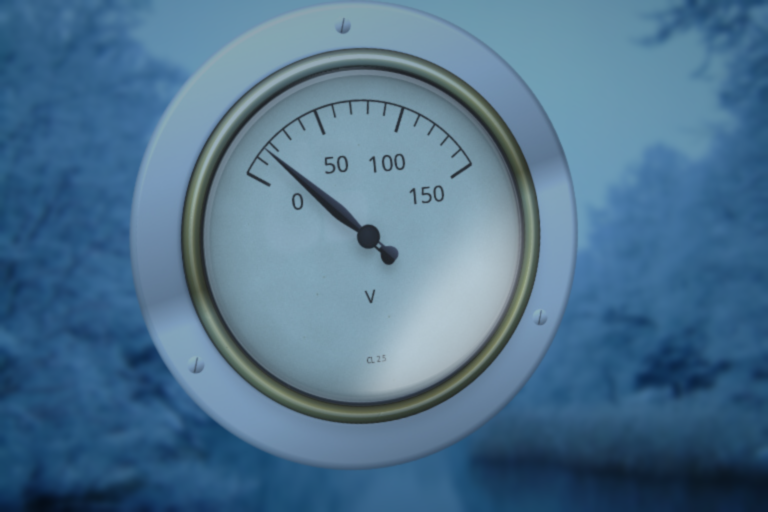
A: 15 V
